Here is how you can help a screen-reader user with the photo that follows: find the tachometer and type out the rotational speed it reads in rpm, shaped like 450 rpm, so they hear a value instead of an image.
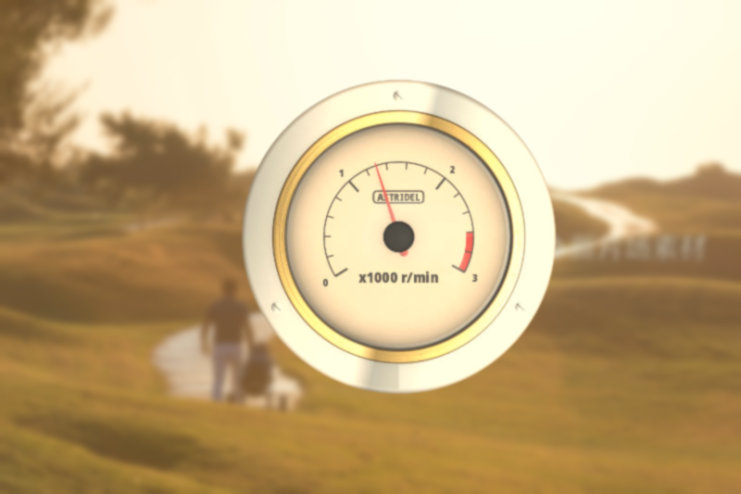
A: 1300 rpm
